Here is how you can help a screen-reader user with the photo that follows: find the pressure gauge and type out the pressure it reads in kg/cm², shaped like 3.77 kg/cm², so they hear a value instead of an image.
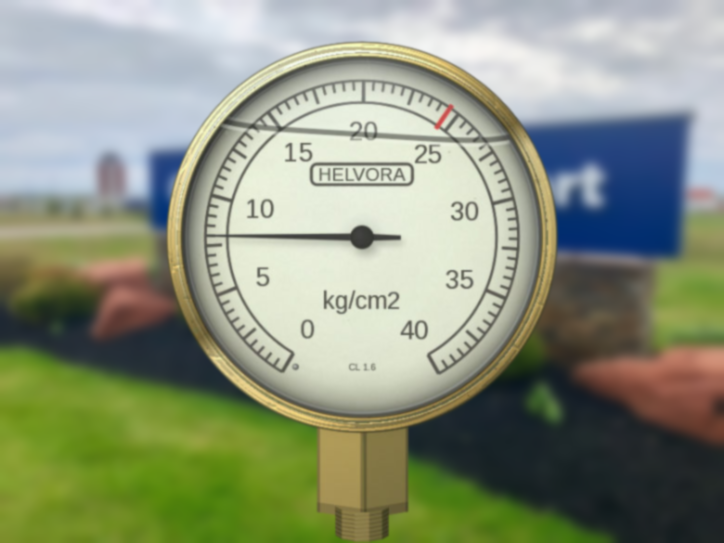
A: 8 kg/cm²
